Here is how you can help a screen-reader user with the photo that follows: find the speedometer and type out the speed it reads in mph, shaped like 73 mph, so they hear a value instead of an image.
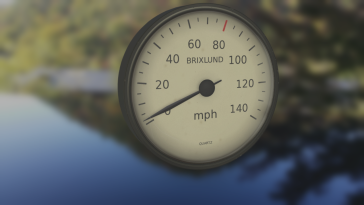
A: 2.5 mph
